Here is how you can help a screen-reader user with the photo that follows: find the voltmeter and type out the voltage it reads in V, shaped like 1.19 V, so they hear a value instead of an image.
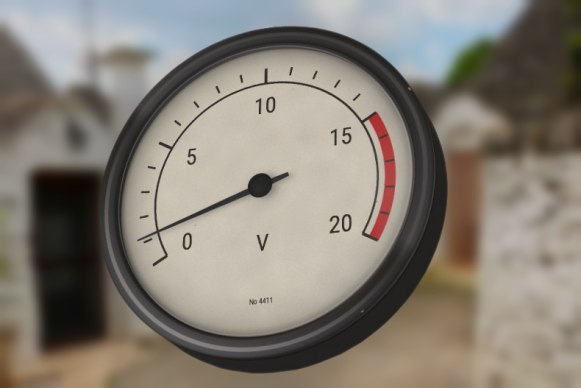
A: 1 V
